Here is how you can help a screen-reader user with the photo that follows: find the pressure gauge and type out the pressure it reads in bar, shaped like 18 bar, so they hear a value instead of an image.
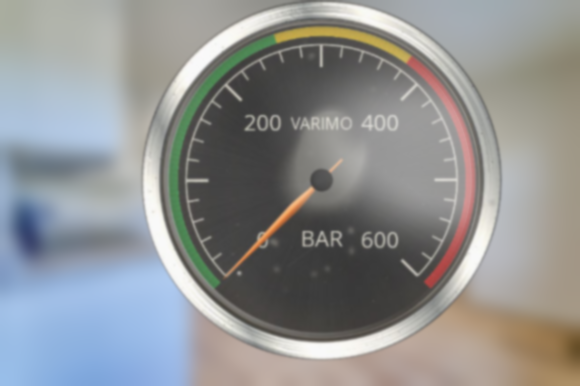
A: 0 bar
